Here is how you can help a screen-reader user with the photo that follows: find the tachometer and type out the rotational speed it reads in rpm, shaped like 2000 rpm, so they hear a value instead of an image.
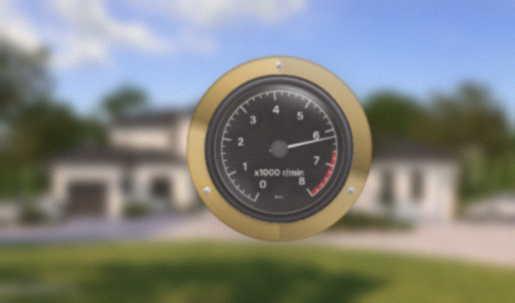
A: 6200 rpm
